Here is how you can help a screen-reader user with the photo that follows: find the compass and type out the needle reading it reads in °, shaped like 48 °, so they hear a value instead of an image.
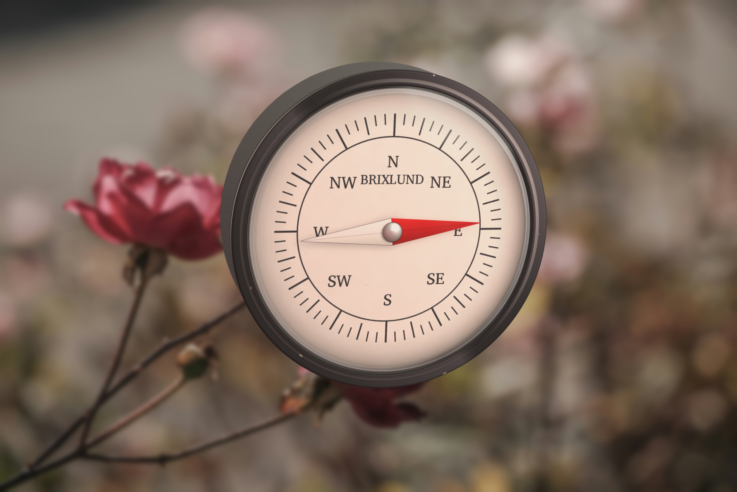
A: 85 °
